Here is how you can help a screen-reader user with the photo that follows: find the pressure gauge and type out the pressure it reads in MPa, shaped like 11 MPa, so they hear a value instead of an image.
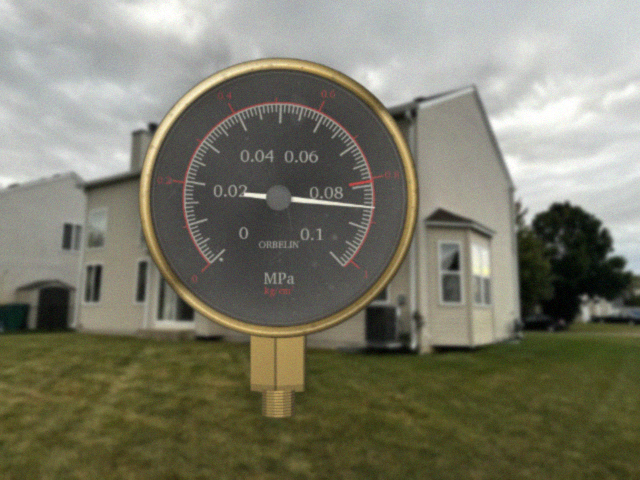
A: 0.085 MPa
